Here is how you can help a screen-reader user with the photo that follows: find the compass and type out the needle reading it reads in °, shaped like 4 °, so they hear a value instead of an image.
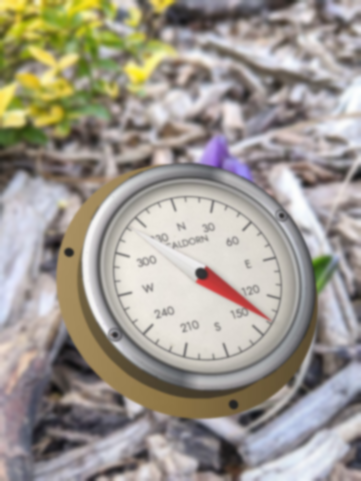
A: 140 °
